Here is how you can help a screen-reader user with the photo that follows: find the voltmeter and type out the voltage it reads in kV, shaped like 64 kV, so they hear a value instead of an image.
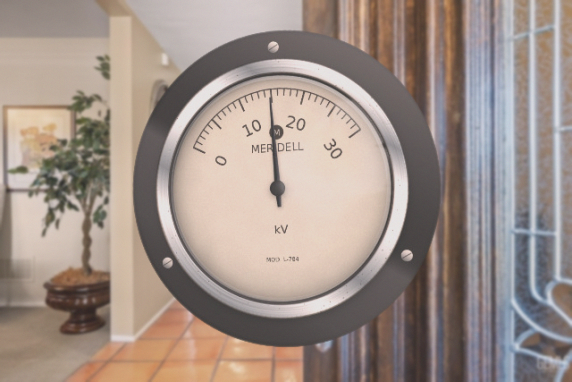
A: 15 kV
